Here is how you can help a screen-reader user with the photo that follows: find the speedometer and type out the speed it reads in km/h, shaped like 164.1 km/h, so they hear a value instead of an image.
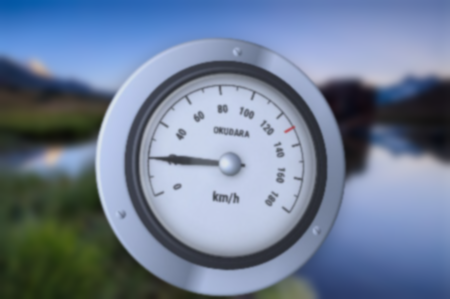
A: 20 km/h
